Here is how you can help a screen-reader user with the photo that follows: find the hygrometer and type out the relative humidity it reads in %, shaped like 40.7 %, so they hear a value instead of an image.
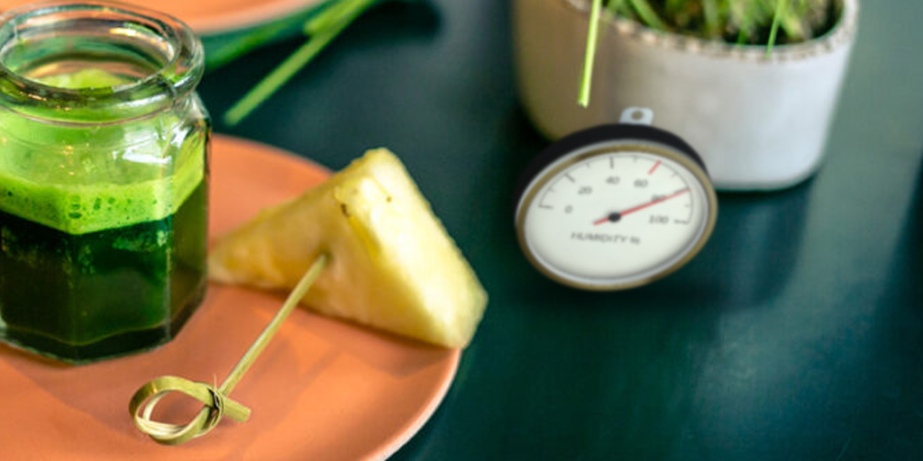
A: 80 %
